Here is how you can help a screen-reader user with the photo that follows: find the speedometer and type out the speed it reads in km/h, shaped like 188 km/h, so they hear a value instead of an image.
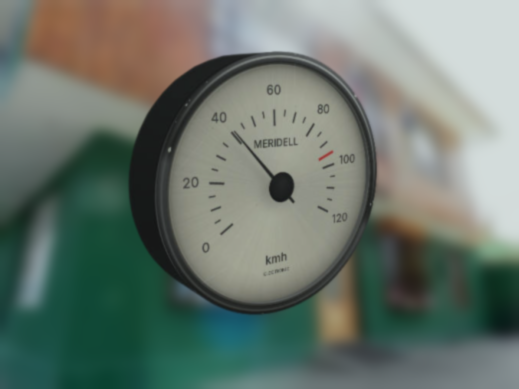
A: 40 km/h
